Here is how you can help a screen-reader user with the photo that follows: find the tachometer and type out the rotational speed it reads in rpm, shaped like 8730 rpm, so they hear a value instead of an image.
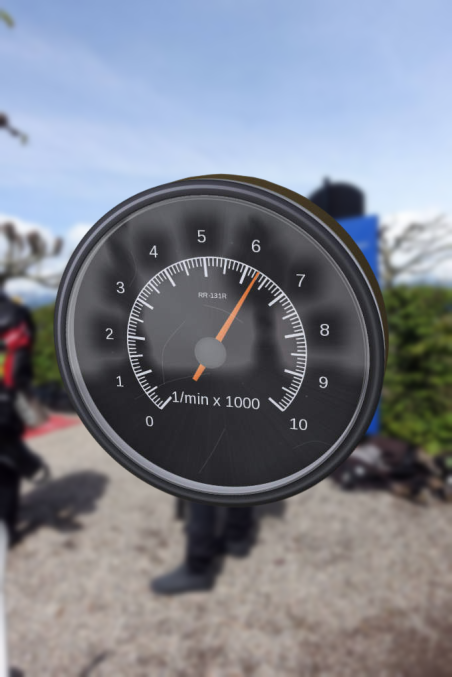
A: 6300 rpm
